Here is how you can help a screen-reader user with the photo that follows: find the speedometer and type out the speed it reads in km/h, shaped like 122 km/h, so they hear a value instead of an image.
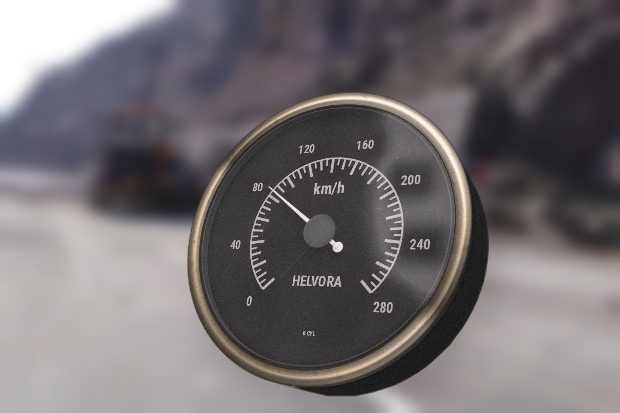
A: 85 km/h
